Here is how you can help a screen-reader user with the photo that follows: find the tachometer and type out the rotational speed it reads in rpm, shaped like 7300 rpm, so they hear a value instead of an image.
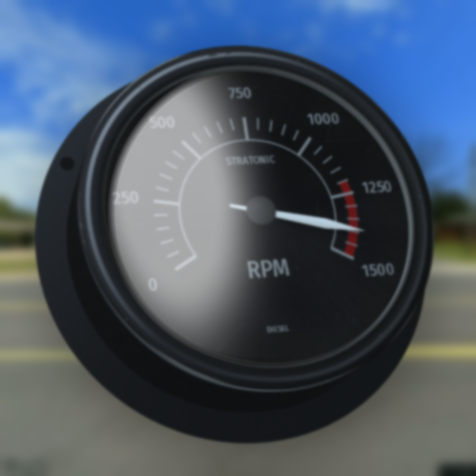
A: 1400 rpm
